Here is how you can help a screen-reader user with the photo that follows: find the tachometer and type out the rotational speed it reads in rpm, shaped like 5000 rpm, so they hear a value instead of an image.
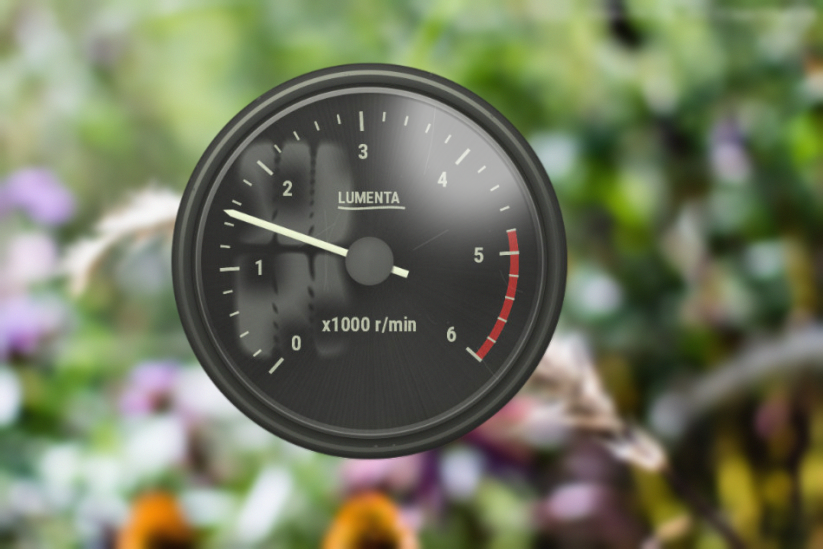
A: 1500 rpm
